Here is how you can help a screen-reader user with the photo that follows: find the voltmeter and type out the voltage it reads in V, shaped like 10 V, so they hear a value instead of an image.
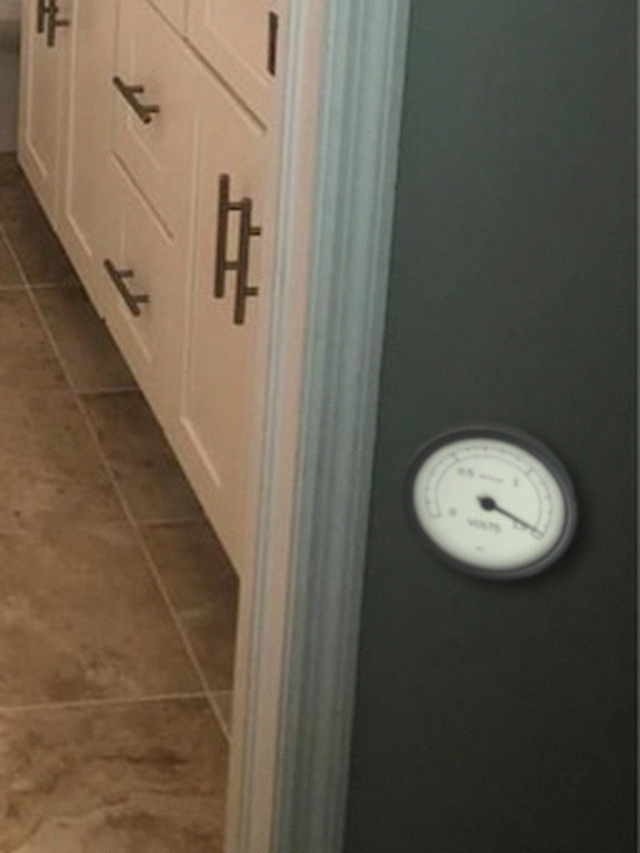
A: 1.45 V
